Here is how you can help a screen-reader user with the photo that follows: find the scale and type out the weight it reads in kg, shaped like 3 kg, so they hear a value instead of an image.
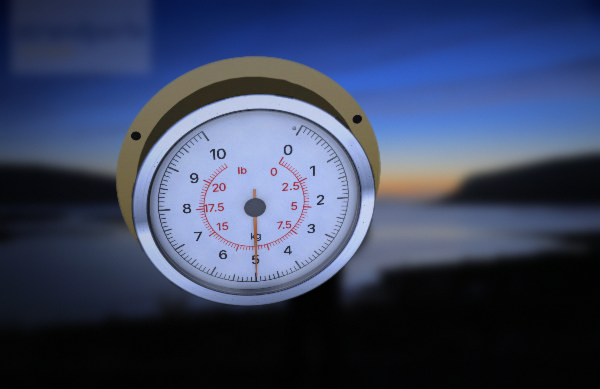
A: 5 kg
